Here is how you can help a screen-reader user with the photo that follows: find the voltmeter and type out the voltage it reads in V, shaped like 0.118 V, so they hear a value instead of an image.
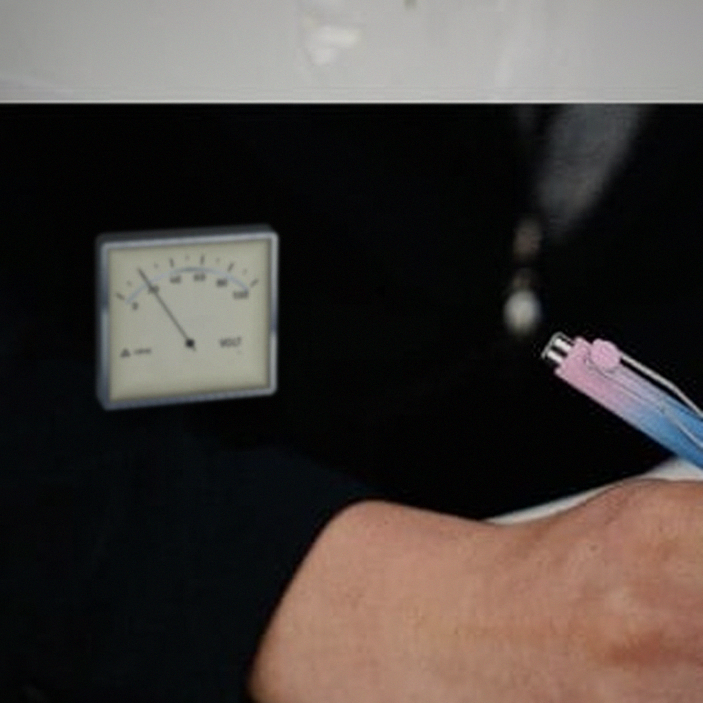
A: 20 V
